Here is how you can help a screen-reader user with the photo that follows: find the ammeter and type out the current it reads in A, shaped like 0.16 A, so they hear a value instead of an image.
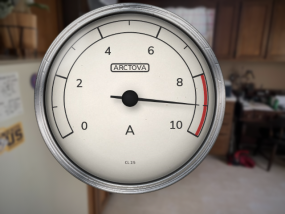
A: 9 A
